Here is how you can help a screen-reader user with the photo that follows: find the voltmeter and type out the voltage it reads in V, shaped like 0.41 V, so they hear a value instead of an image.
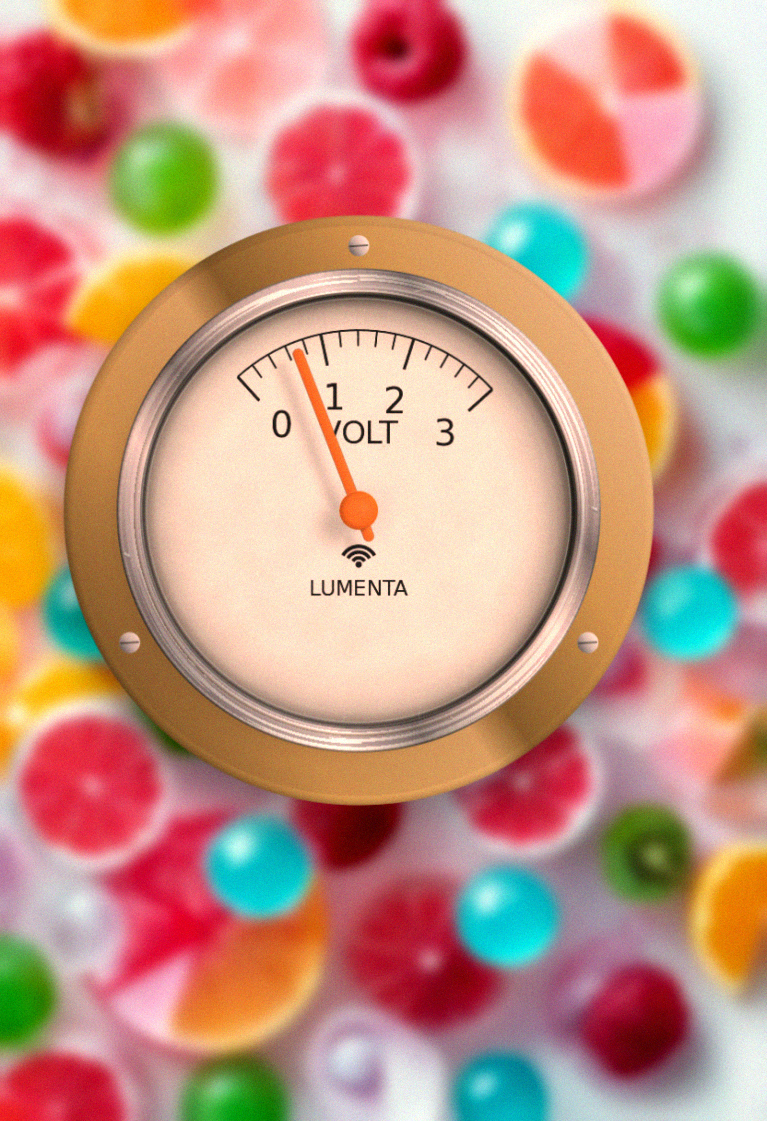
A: 0.7 V
